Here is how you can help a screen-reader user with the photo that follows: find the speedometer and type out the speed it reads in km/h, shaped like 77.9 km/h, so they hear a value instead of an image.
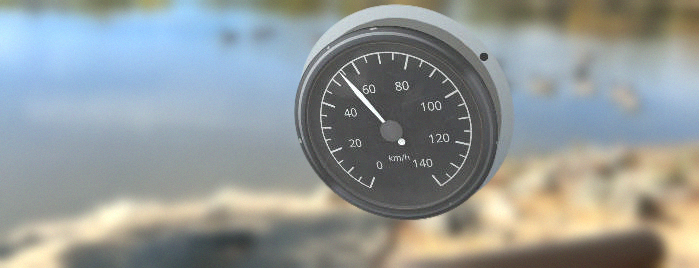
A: 55 km/h
